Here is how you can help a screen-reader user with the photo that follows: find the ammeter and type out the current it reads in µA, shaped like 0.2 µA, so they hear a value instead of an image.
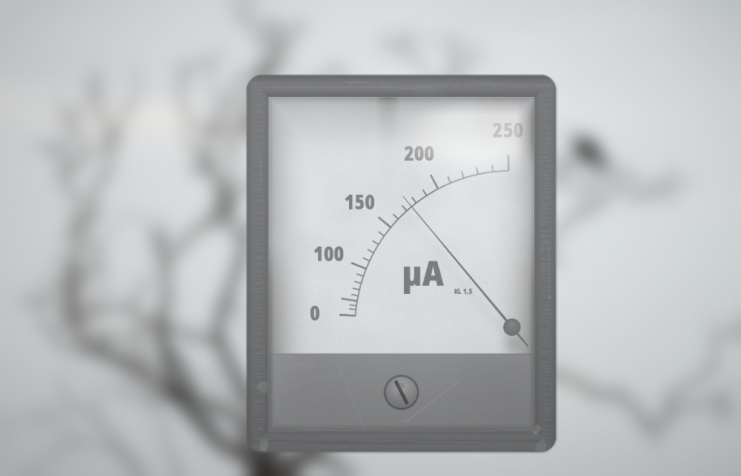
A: 175 µA
